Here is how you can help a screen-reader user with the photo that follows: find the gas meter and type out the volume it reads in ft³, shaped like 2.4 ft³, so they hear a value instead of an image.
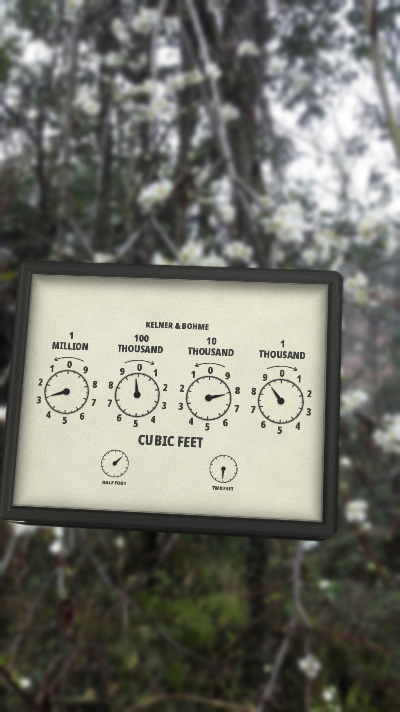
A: 297900 ft³
